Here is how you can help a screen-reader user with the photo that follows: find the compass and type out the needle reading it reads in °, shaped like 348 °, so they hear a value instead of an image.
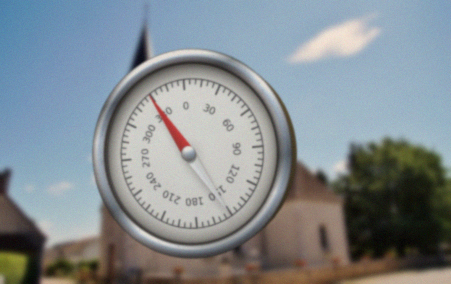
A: 330 °
